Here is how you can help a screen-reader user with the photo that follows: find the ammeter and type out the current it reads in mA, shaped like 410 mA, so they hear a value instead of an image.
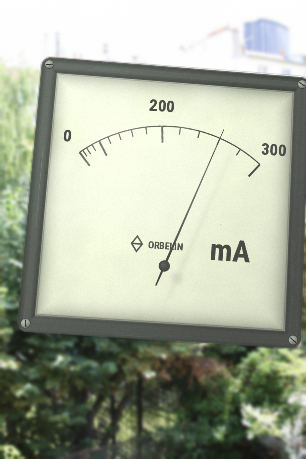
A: 260 mA
